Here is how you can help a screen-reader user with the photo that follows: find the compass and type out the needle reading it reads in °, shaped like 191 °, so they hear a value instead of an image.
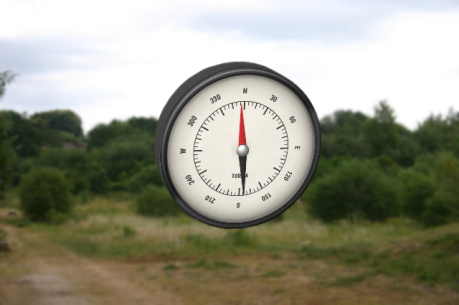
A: 355 °
